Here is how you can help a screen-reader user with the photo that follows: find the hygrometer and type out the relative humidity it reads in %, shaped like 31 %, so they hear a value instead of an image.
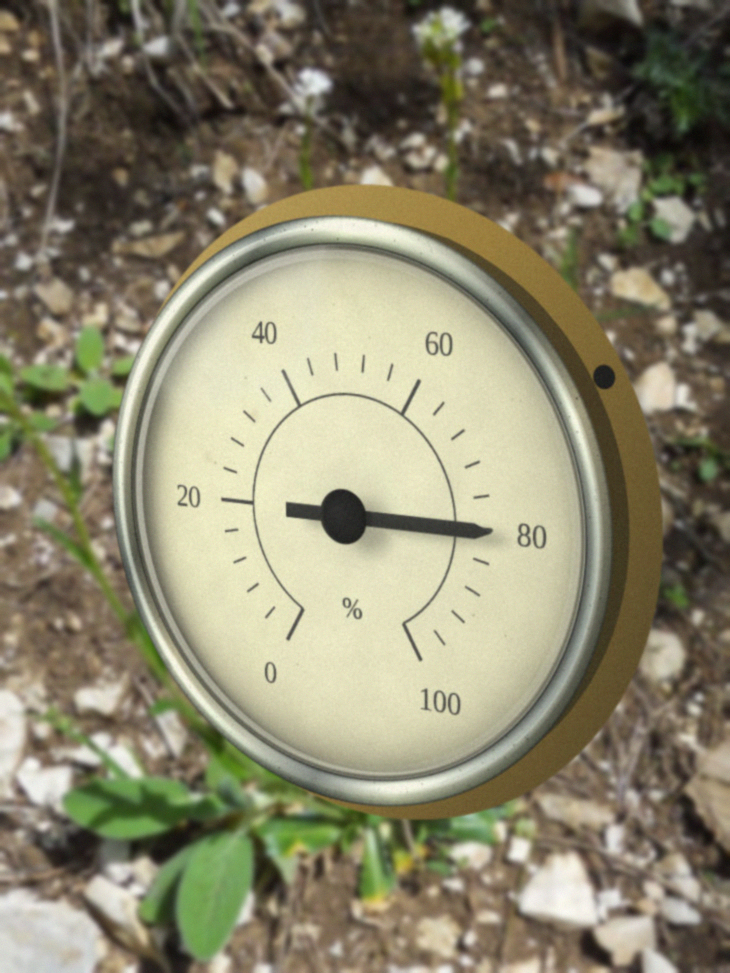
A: 80 %
